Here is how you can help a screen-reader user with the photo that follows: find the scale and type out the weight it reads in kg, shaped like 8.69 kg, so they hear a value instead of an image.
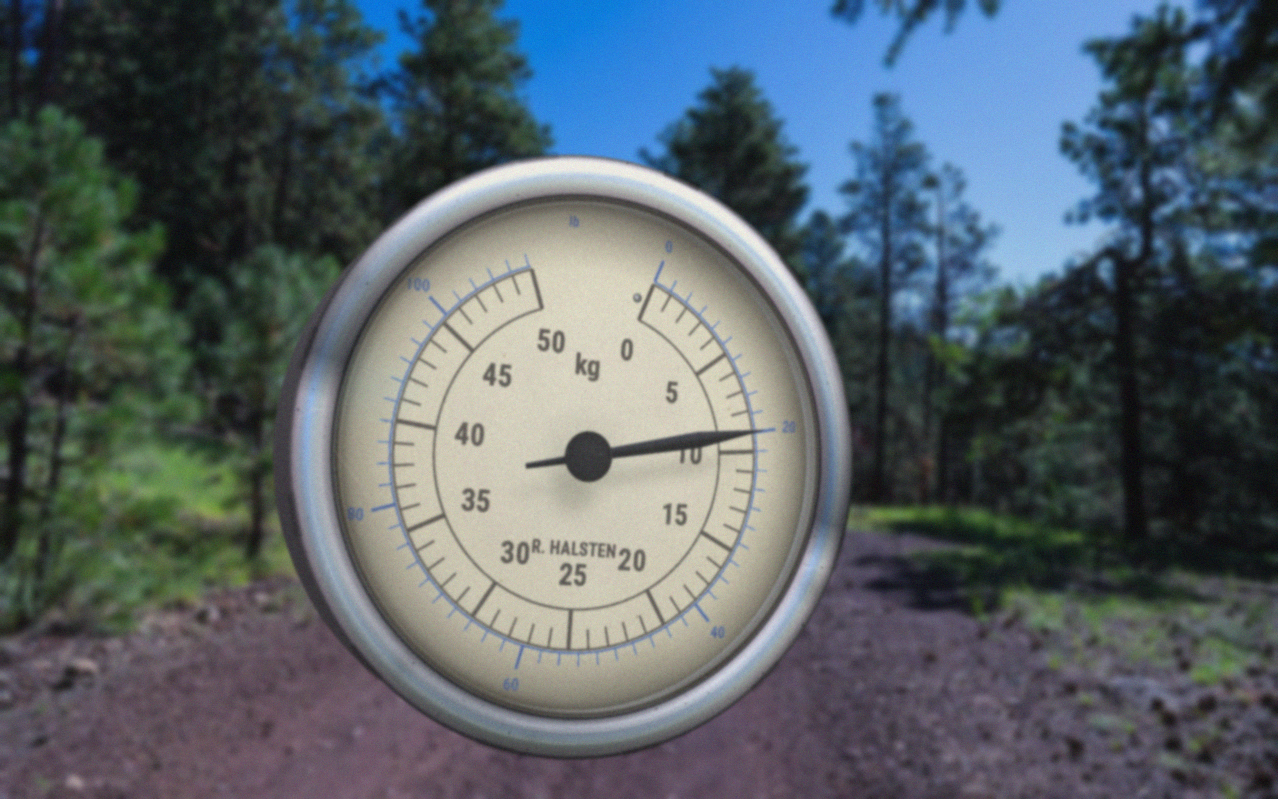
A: 9 kg
